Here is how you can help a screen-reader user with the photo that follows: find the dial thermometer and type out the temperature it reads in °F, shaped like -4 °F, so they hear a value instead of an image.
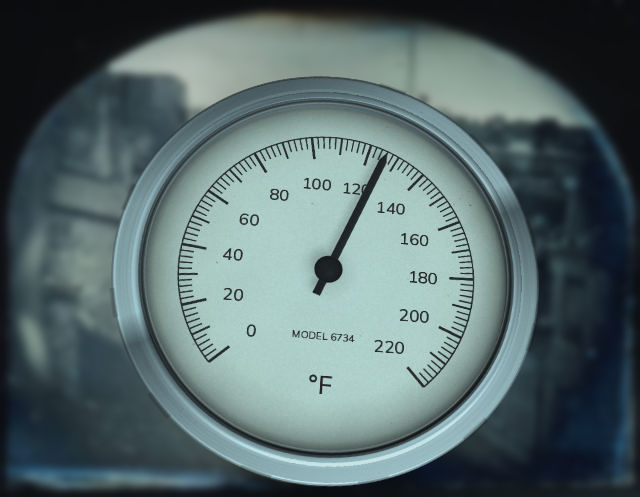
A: 126 °F
